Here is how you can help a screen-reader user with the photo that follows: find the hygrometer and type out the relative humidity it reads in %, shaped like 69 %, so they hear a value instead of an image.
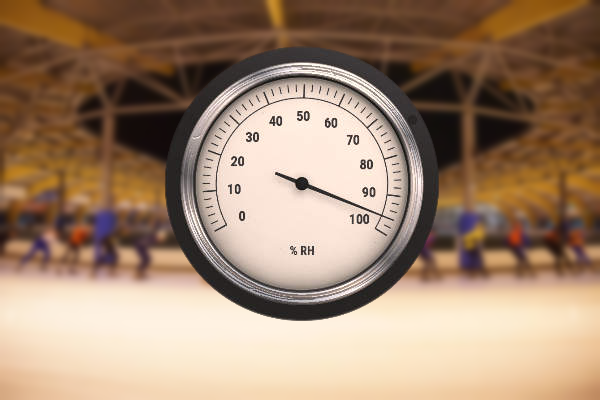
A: 96 %
